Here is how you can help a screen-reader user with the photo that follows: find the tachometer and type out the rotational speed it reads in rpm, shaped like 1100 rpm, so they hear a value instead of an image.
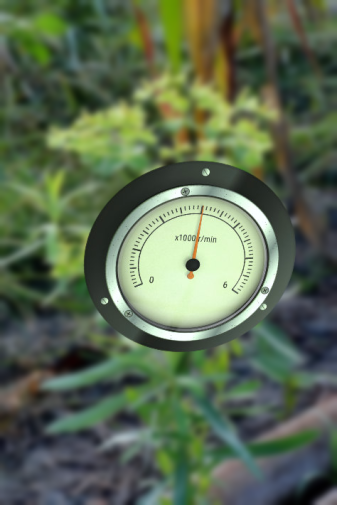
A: 3000 rpm
